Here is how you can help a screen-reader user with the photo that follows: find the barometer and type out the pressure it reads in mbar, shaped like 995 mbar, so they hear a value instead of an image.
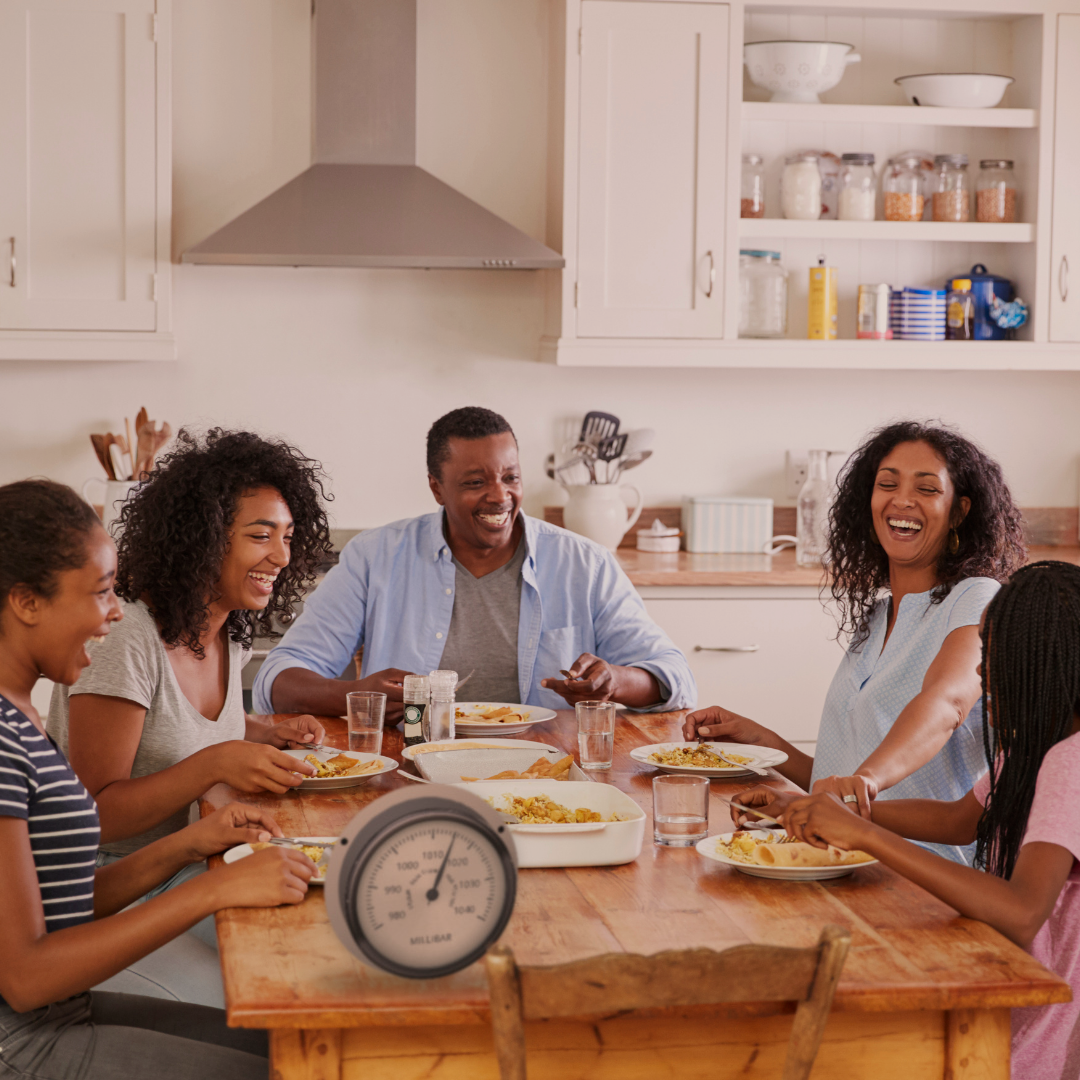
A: 1015 mbar
